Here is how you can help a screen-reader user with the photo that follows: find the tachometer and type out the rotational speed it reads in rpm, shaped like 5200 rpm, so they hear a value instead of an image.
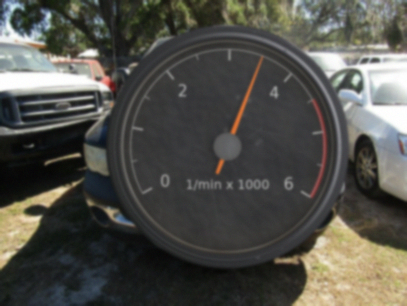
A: 3500 rpm
